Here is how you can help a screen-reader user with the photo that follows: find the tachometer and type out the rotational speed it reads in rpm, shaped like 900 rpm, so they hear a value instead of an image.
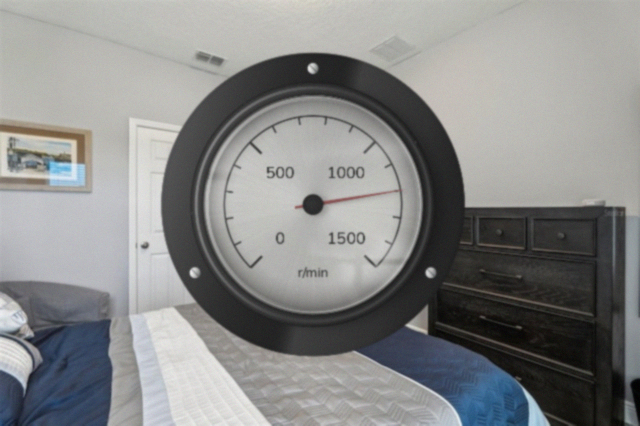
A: 1200 rpm
